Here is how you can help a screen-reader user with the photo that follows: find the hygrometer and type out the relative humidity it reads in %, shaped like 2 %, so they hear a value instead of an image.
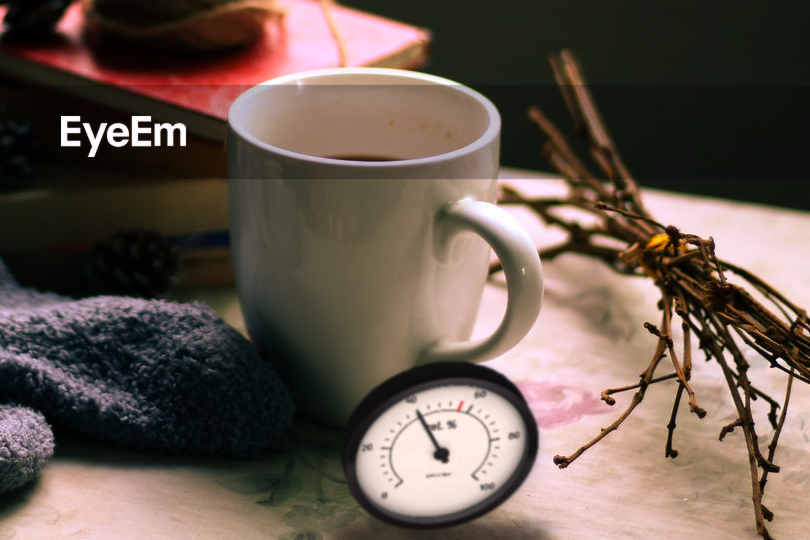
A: 40 %
